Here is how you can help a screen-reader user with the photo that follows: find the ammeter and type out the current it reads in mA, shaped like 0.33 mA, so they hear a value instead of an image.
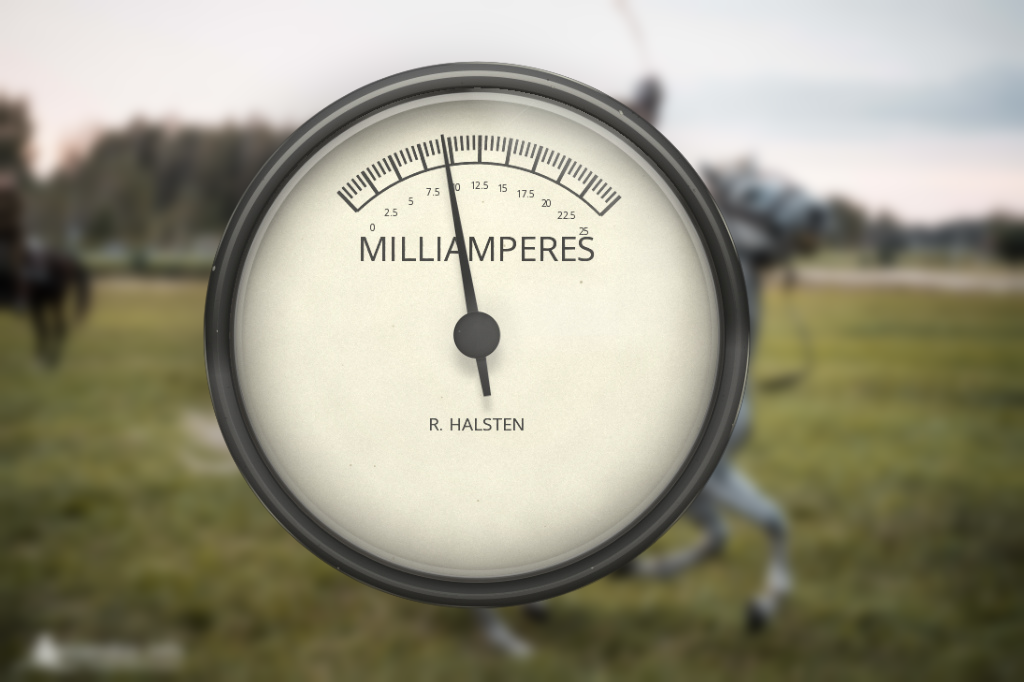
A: 9.5 mA
